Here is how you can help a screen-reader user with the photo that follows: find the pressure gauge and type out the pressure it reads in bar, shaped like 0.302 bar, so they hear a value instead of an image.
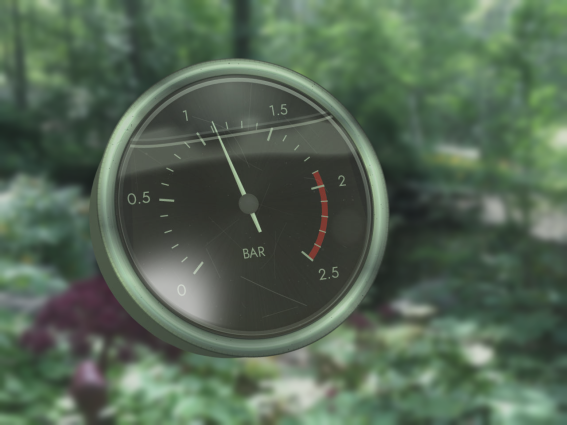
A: 1.1 bar
